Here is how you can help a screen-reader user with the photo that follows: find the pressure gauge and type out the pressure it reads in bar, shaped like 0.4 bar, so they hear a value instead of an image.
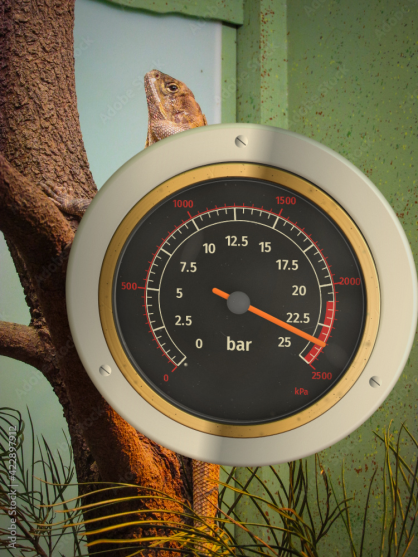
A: 23.5 bar
